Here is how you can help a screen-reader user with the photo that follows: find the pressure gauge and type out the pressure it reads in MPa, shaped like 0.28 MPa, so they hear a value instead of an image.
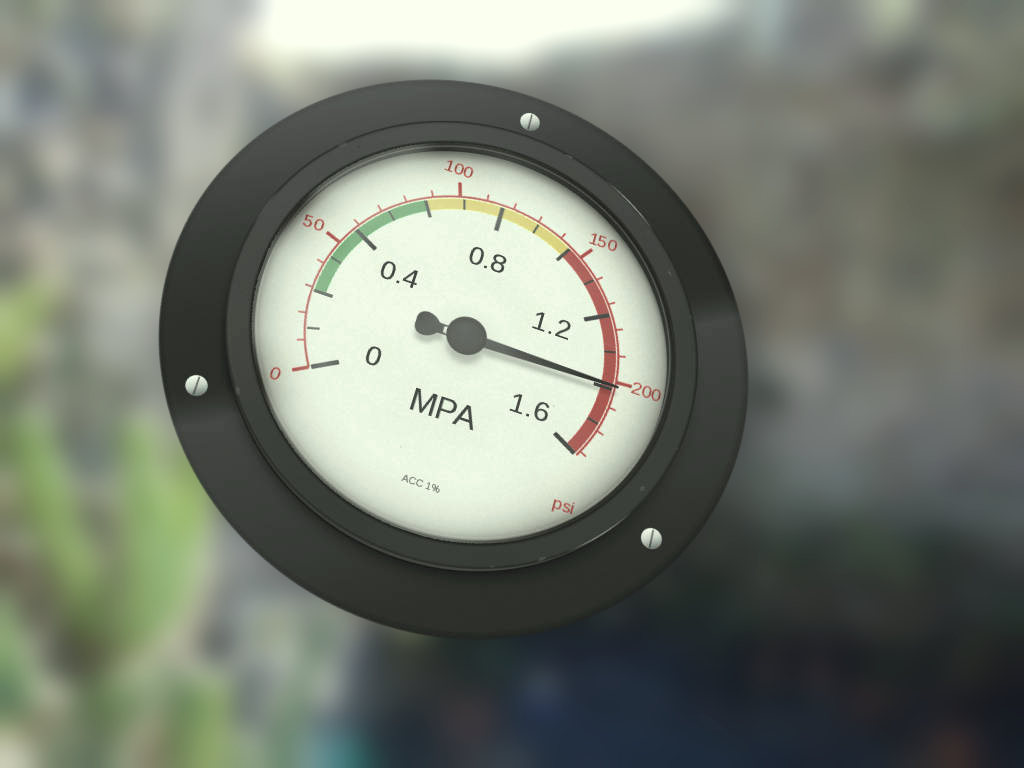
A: 1.4 MPa
